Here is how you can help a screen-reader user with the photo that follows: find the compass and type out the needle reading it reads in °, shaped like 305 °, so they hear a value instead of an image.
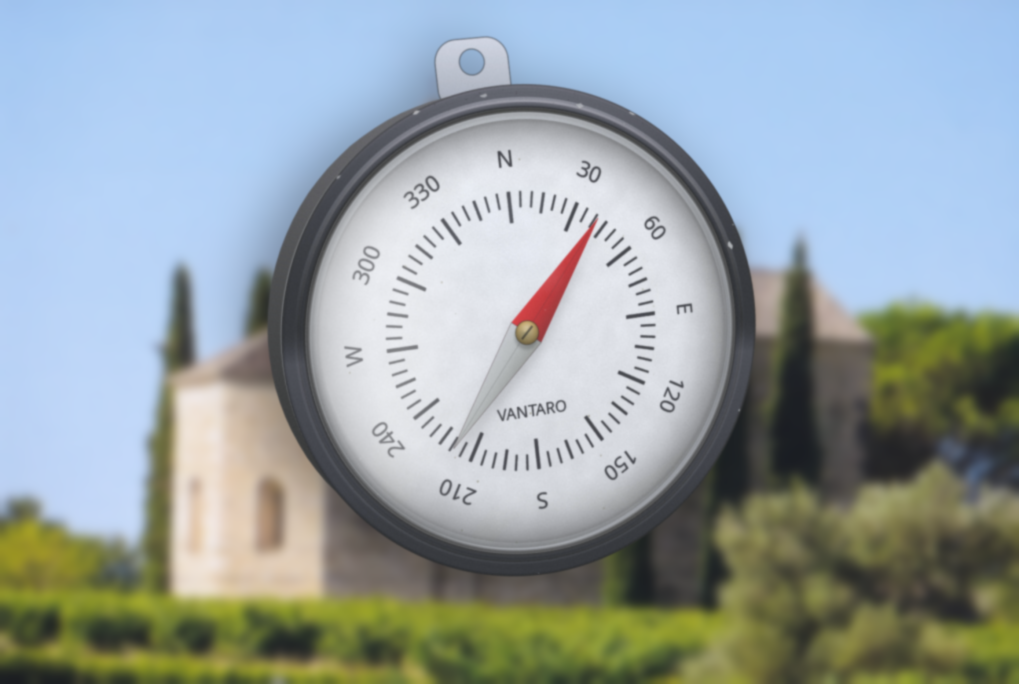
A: 40 °
